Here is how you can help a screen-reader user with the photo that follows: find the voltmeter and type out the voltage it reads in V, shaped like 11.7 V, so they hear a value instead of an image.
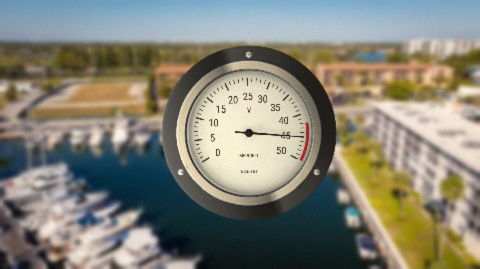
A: 45 V
